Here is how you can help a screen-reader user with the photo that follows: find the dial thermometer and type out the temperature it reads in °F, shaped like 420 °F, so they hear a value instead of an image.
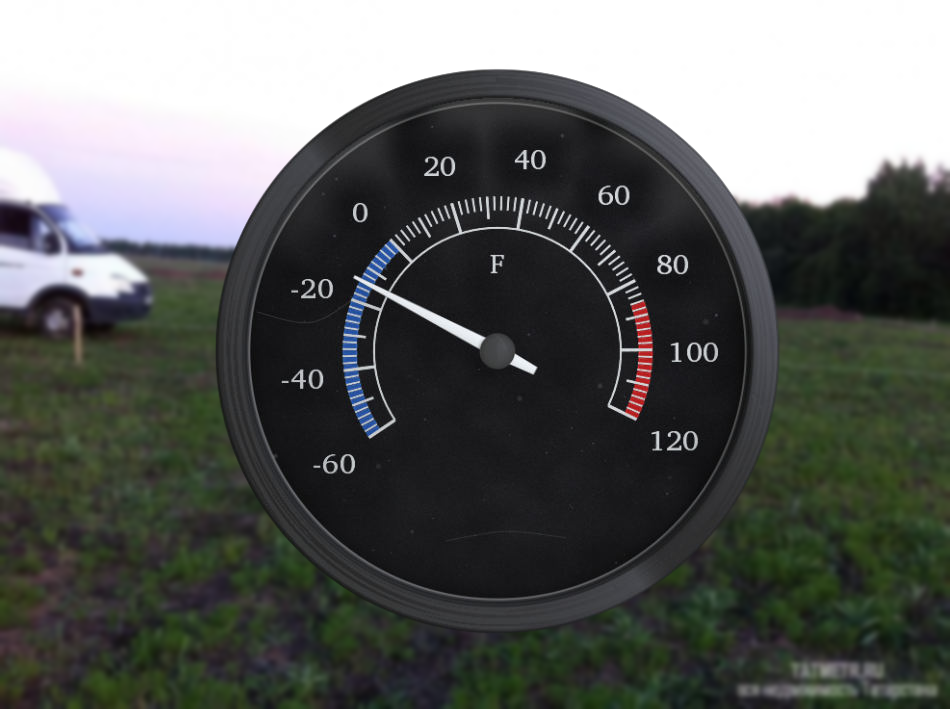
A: -14 °F
